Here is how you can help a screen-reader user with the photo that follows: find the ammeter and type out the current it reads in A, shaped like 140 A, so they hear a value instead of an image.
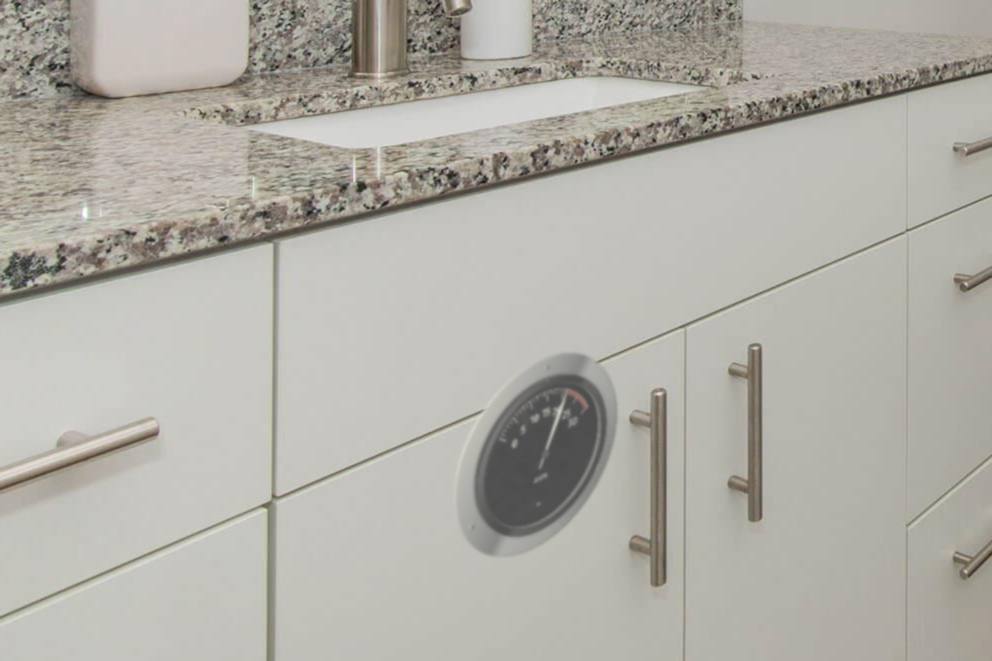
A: 20 A
